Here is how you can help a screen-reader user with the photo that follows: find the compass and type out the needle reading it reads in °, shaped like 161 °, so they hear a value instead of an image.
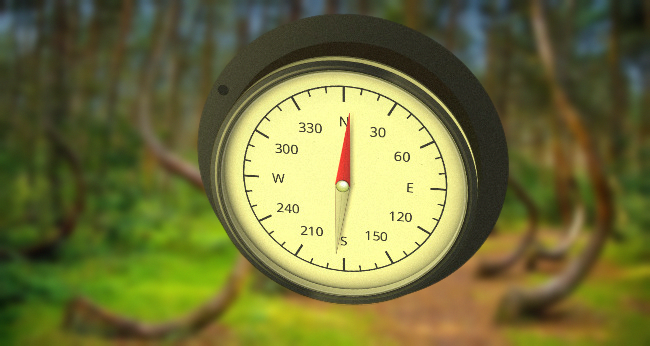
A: 5 °
